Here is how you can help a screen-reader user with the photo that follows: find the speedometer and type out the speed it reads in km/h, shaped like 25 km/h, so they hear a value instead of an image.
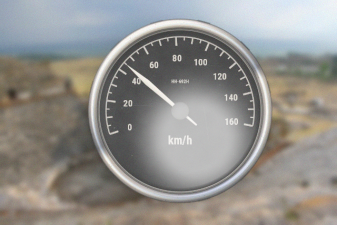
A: 45 km/h
